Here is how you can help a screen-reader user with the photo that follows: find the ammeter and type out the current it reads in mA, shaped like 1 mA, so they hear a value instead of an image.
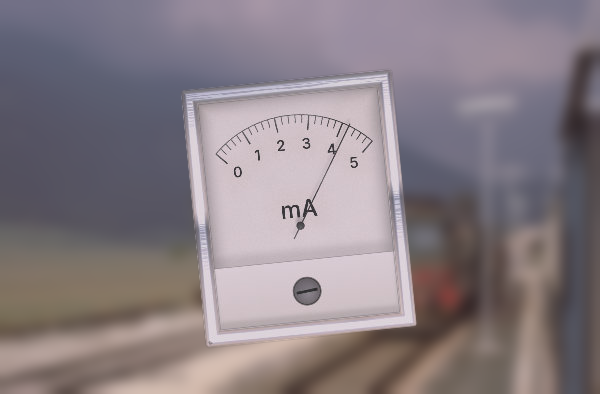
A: 4.2 mA
